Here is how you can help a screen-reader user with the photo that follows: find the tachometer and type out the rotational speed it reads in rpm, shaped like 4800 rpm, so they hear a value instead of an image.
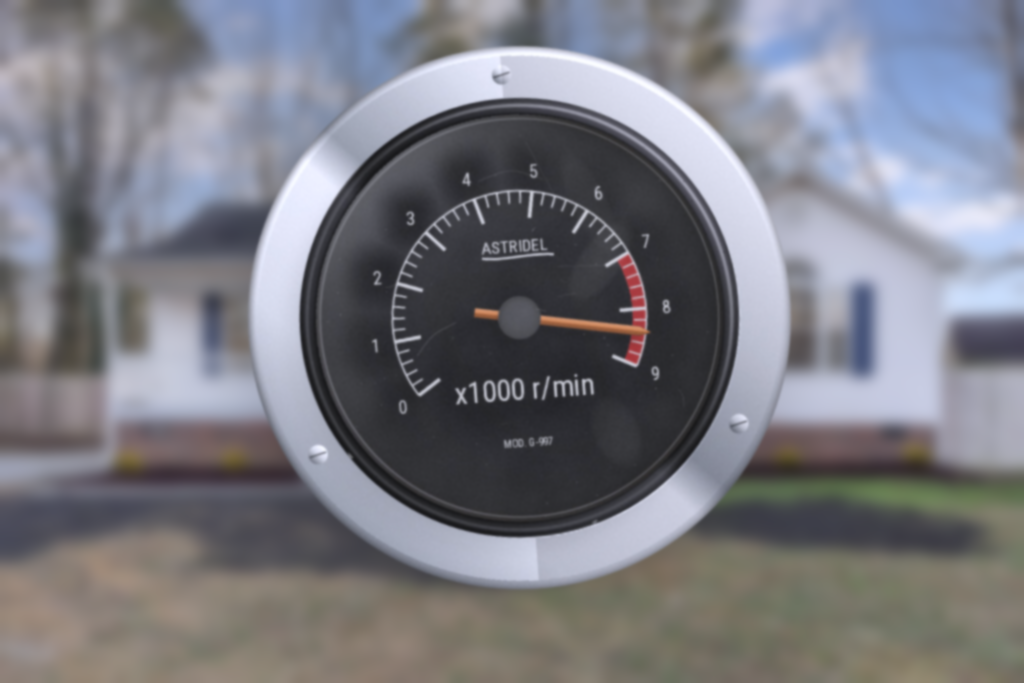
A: 8400 rpm
